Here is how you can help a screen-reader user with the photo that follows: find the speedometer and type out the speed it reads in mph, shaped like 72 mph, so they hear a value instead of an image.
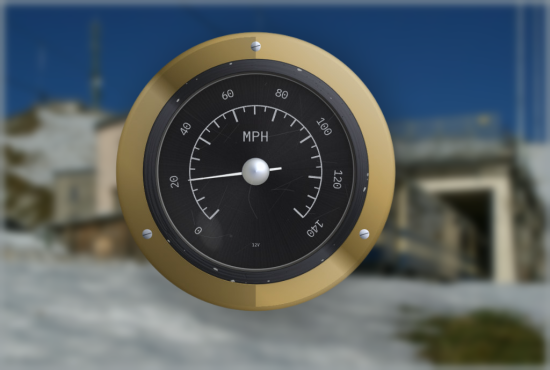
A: 20 mph
